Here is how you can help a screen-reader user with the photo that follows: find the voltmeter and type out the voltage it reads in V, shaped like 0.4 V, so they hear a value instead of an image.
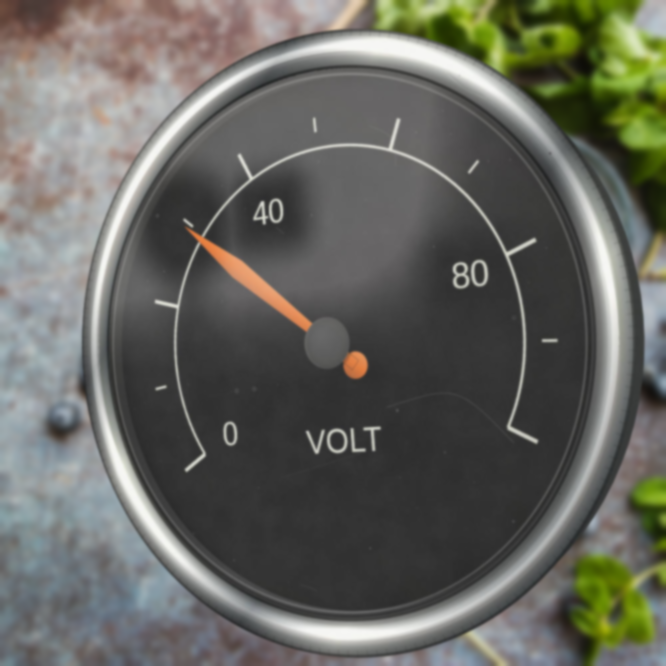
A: 30 V
